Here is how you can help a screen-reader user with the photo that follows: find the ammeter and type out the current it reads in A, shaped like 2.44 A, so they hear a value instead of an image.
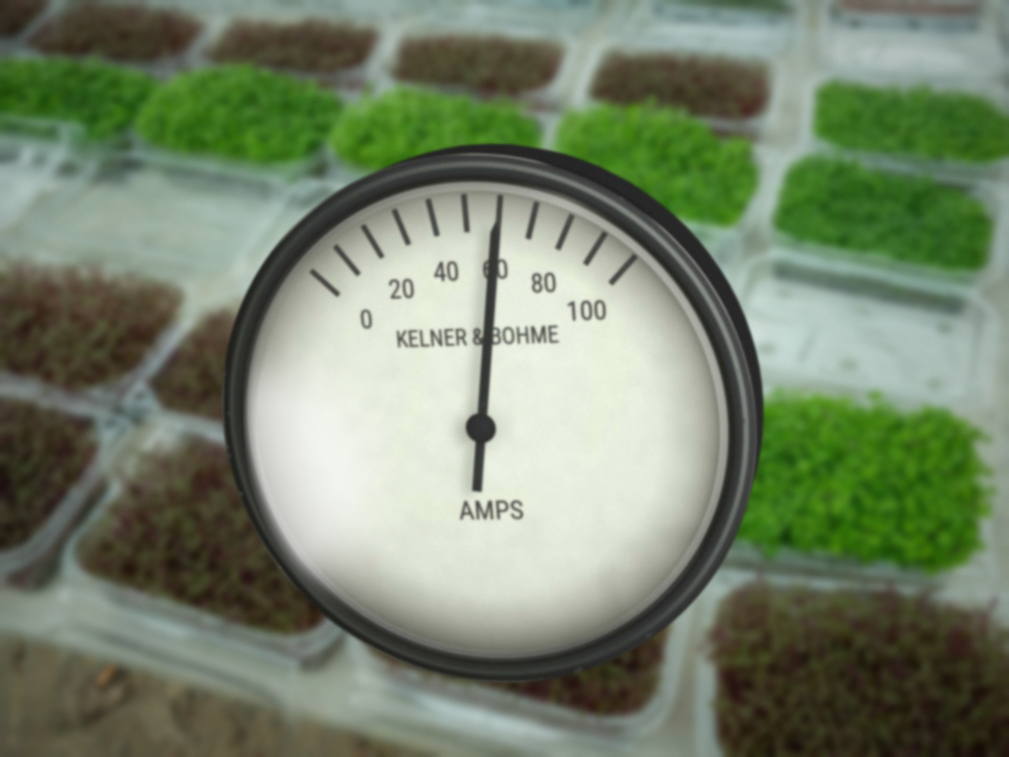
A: 60 A
